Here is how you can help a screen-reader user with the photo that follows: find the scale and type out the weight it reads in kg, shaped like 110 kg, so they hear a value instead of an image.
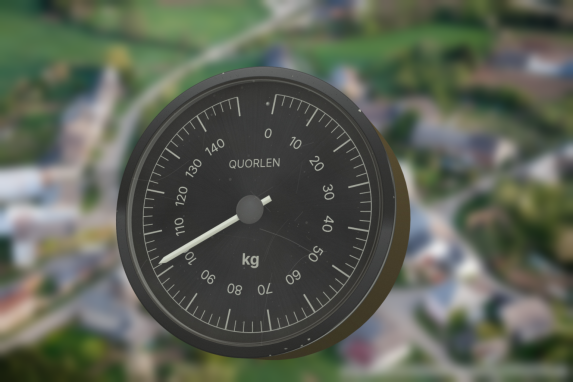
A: 102 kg
